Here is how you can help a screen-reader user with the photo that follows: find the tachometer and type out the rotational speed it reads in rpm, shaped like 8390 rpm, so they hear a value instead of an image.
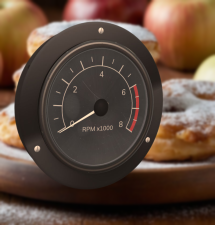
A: 0 rpm
